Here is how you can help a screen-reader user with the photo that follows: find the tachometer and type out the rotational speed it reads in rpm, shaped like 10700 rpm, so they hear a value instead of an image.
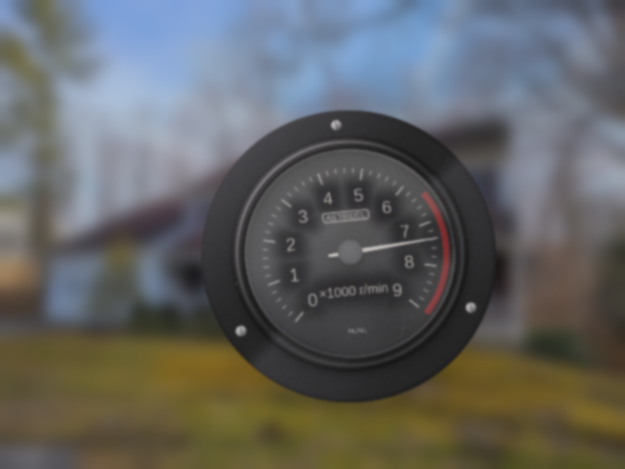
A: 7400 rpm
